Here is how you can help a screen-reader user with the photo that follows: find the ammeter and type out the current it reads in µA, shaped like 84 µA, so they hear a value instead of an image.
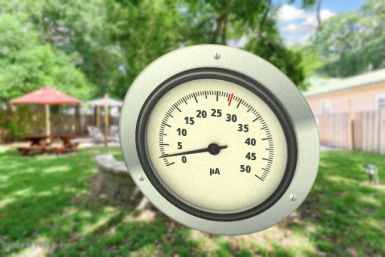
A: 2.5 µA
